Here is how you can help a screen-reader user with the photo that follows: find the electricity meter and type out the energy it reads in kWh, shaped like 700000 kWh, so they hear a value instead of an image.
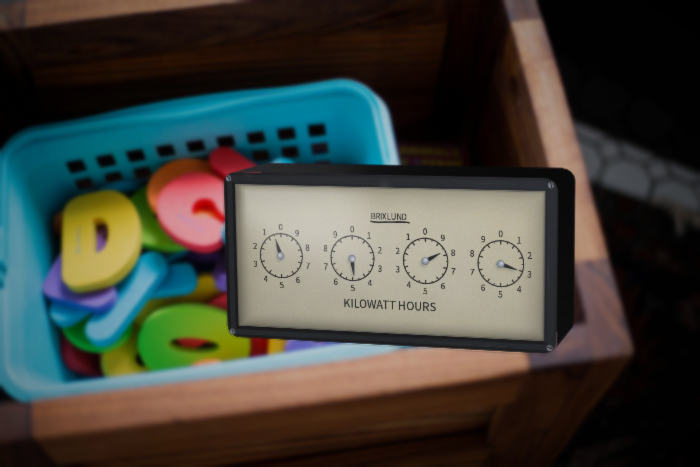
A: 483 kWh
